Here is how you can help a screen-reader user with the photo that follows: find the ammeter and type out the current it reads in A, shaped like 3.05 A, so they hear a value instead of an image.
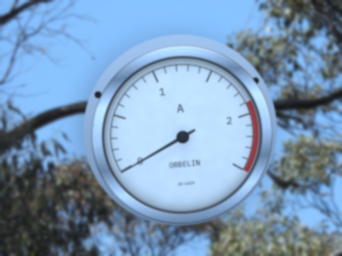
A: 0 A
